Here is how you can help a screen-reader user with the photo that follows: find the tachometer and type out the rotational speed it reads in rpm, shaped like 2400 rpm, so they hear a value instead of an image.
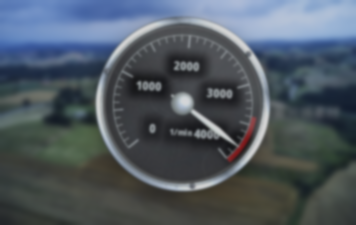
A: 3800 rpm
